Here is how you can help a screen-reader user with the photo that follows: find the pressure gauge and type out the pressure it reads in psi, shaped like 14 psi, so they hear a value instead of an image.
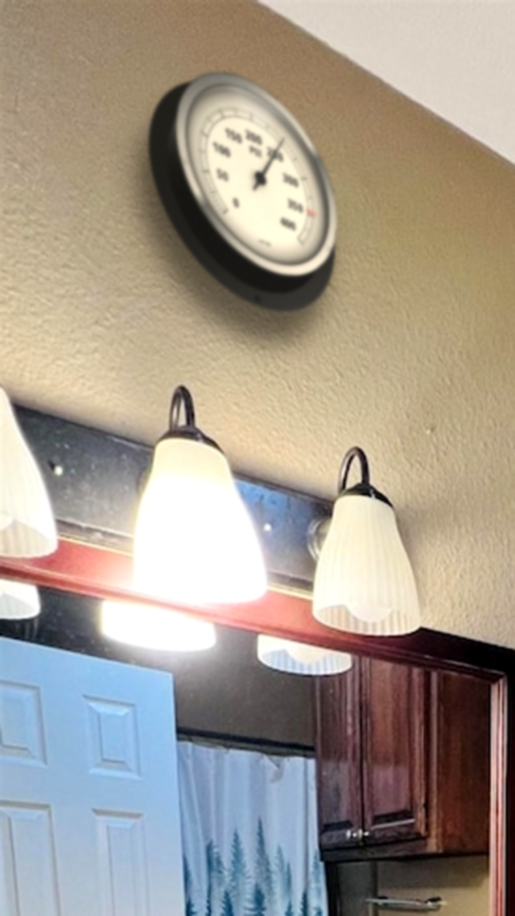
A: 250 psi
